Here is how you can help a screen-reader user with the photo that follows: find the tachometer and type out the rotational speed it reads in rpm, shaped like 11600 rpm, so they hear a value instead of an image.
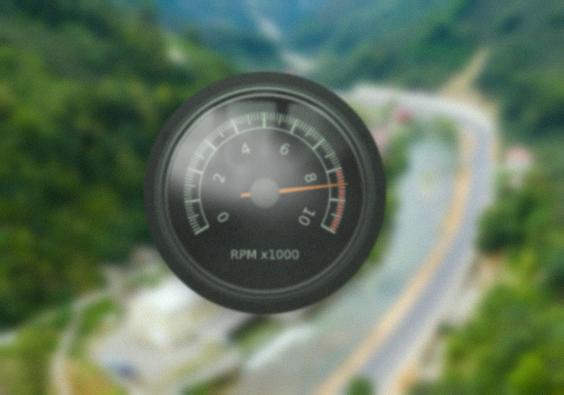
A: 8500 rpm
